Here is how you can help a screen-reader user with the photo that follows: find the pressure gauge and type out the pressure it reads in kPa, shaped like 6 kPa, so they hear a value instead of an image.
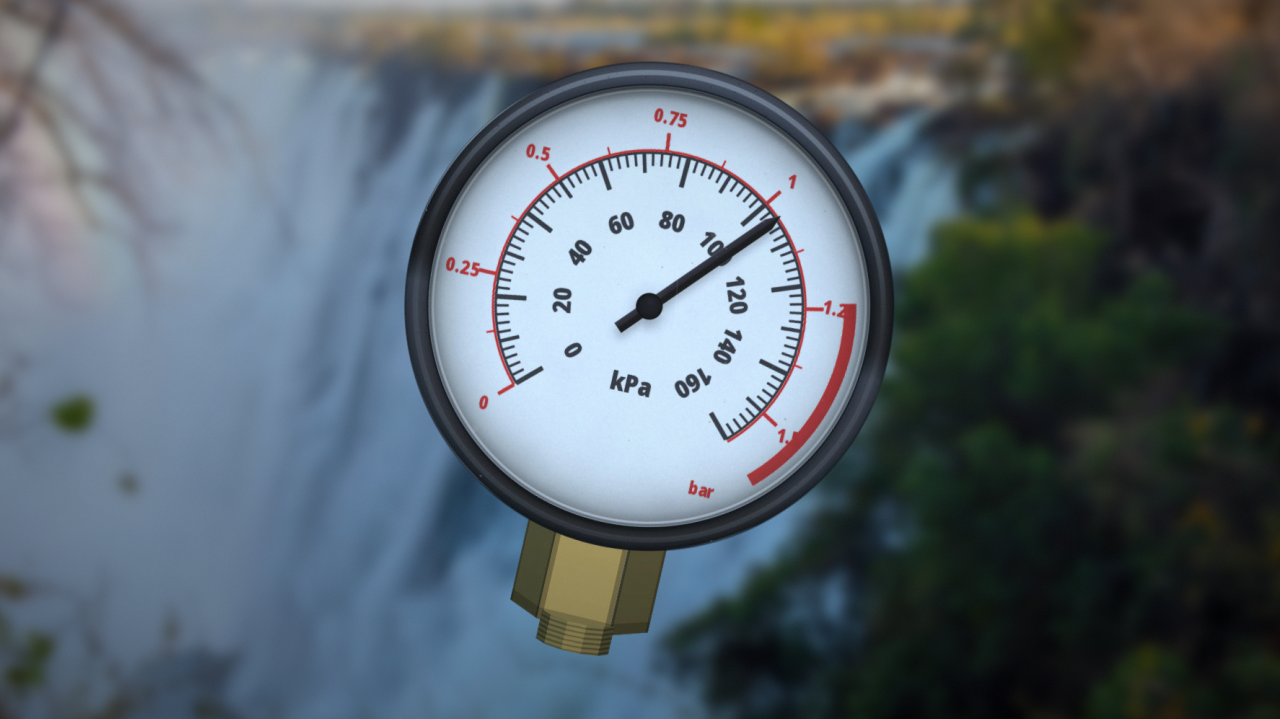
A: 104 kPa
